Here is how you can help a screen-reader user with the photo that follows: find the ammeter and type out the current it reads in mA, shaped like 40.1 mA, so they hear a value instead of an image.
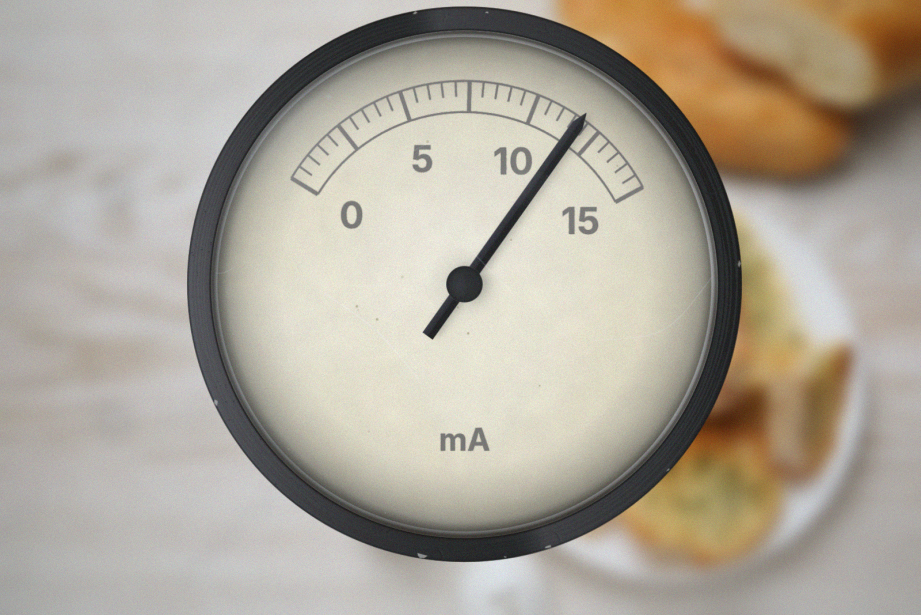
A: 11.75 mA
